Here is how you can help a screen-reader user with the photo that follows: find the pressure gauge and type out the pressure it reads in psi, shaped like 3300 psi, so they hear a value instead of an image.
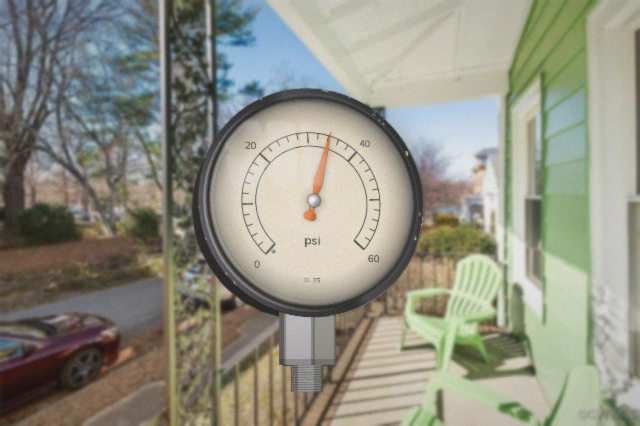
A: 34 psi
